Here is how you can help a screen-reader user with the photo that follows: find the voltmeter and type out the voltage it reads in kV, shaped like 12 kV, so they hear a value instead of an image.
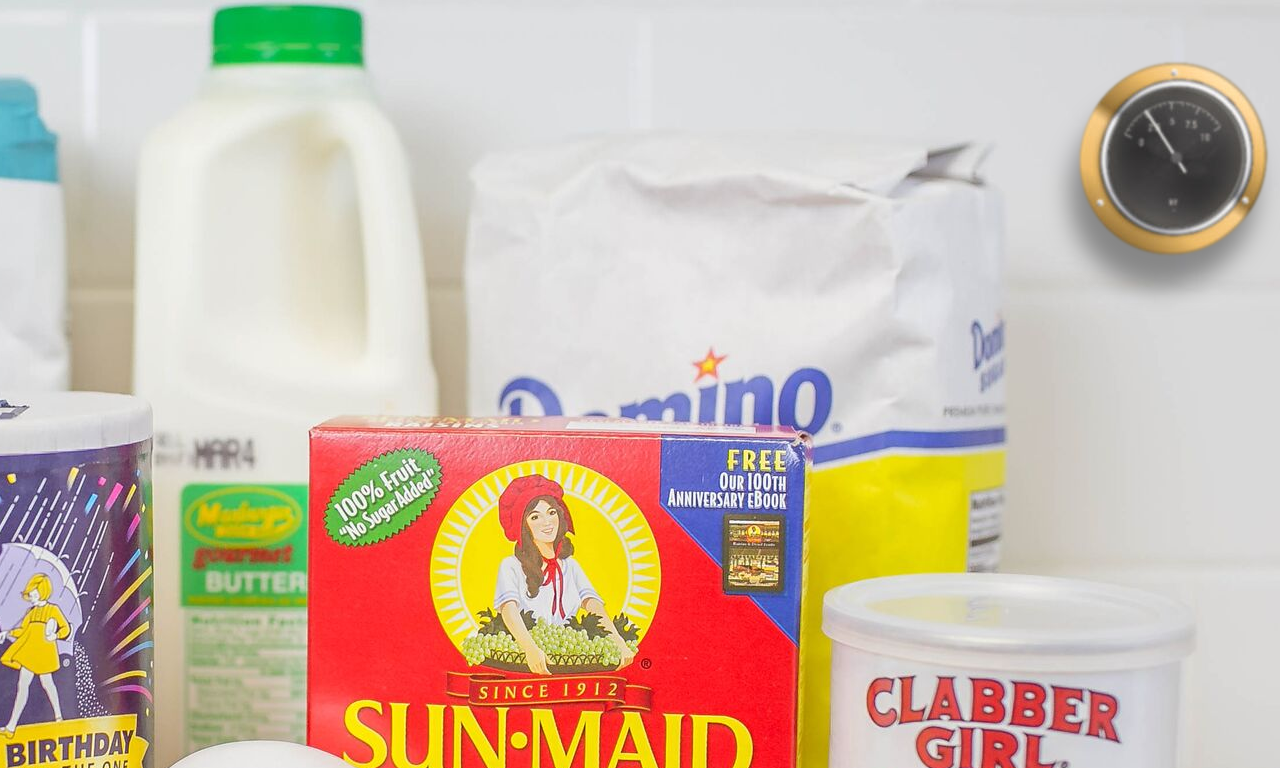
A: 2.5 kV
